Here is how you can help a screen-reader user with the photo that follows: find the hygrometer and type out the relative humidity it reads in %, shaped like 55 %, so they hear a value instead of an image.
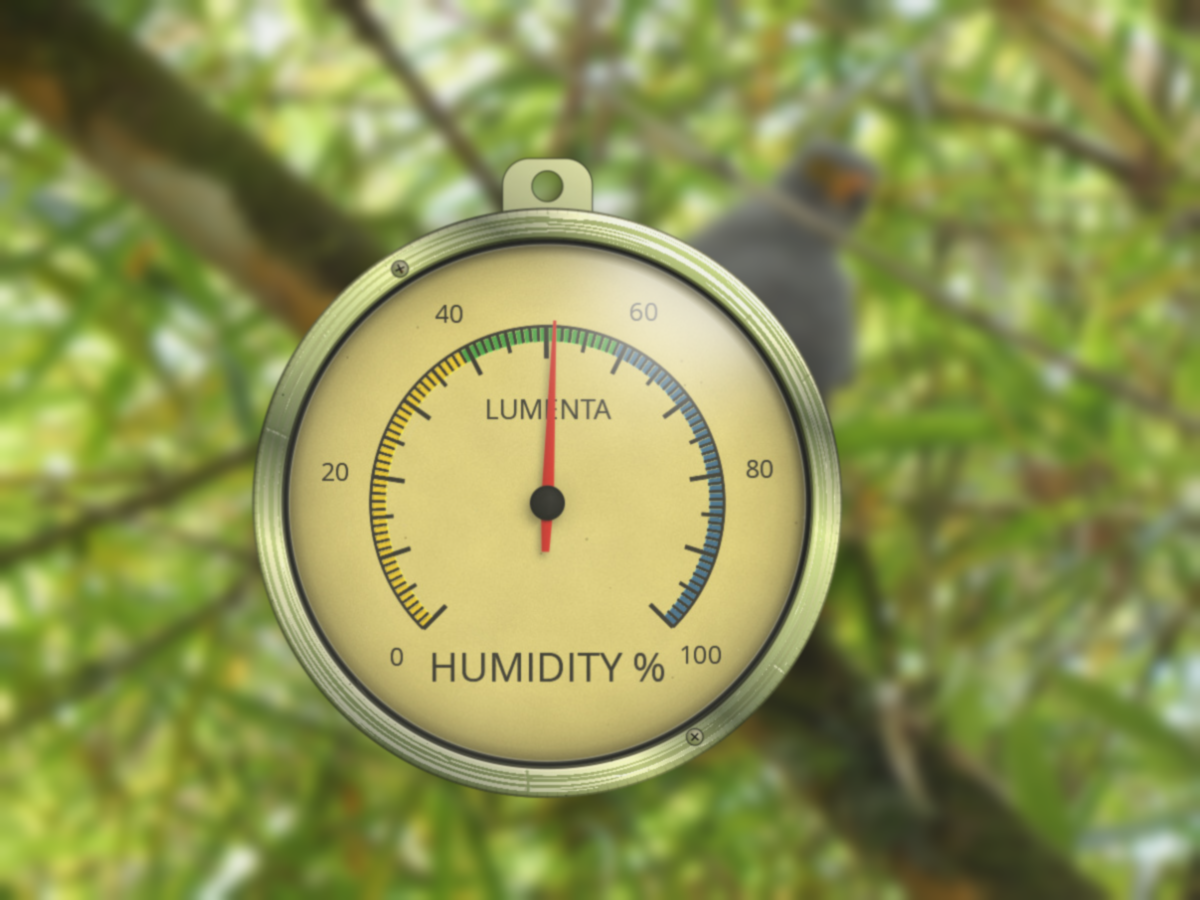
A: 51 %
